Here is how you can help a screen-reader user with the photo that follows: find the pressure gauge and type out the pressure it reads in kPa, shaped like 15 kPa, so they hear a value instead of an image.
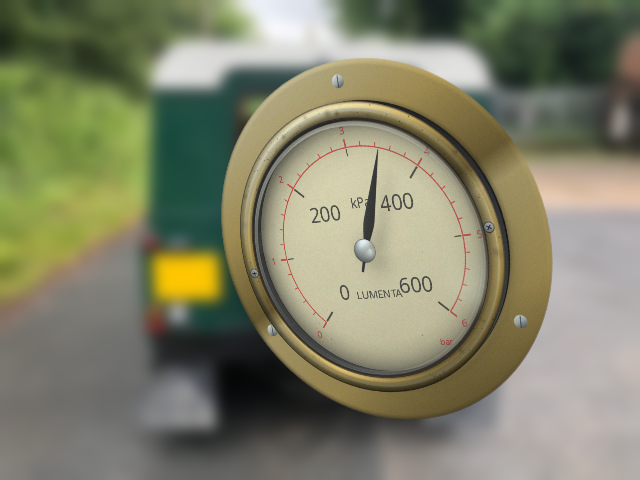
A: 350 kPa
